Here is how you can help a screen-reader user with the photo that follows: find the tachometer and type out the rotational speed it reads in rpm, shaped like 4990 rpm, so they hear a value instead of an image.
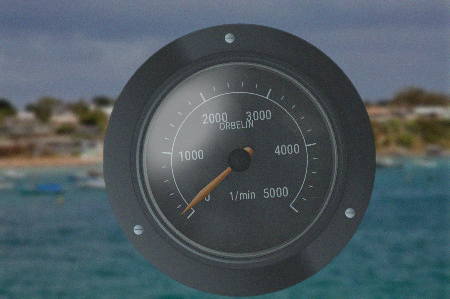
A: 100 rpm
